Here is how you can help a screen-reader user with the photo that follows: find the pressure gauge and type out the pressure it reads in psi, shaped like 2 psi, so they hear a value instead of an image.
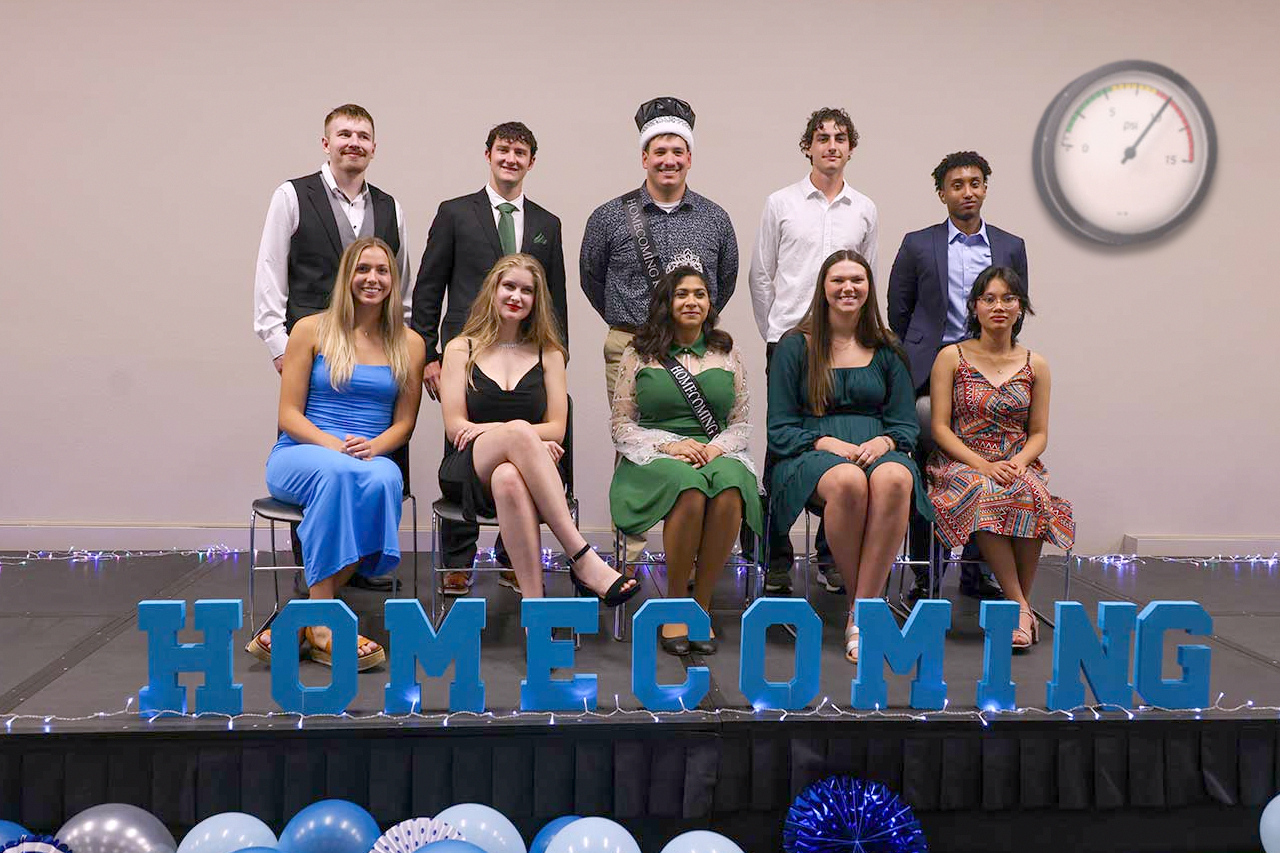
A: 10 psi
